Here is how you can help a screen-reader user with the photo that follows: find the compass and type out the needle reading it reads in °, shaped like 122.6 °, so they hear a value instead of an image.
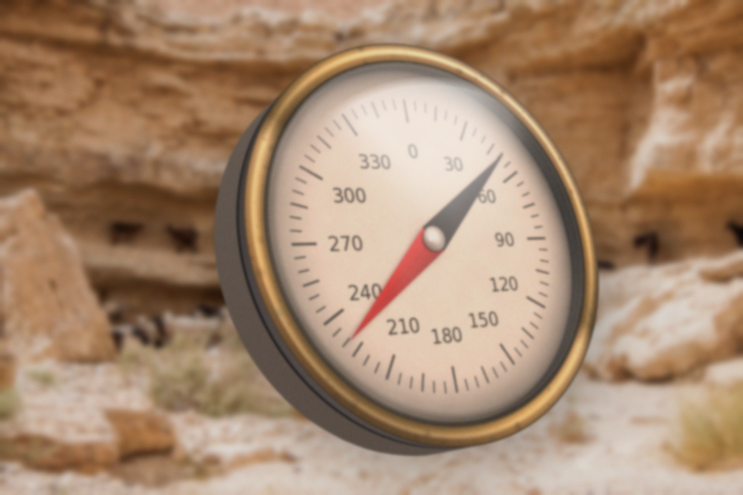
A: 230 °
